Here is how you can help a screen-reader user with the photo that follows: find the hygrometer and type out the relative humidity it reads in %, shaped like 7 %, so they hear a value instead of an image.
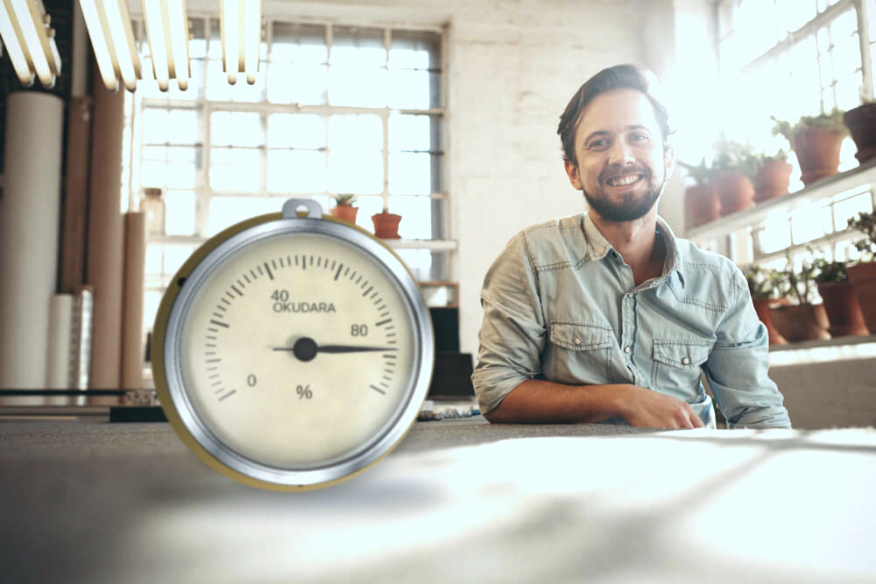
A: 88 %
